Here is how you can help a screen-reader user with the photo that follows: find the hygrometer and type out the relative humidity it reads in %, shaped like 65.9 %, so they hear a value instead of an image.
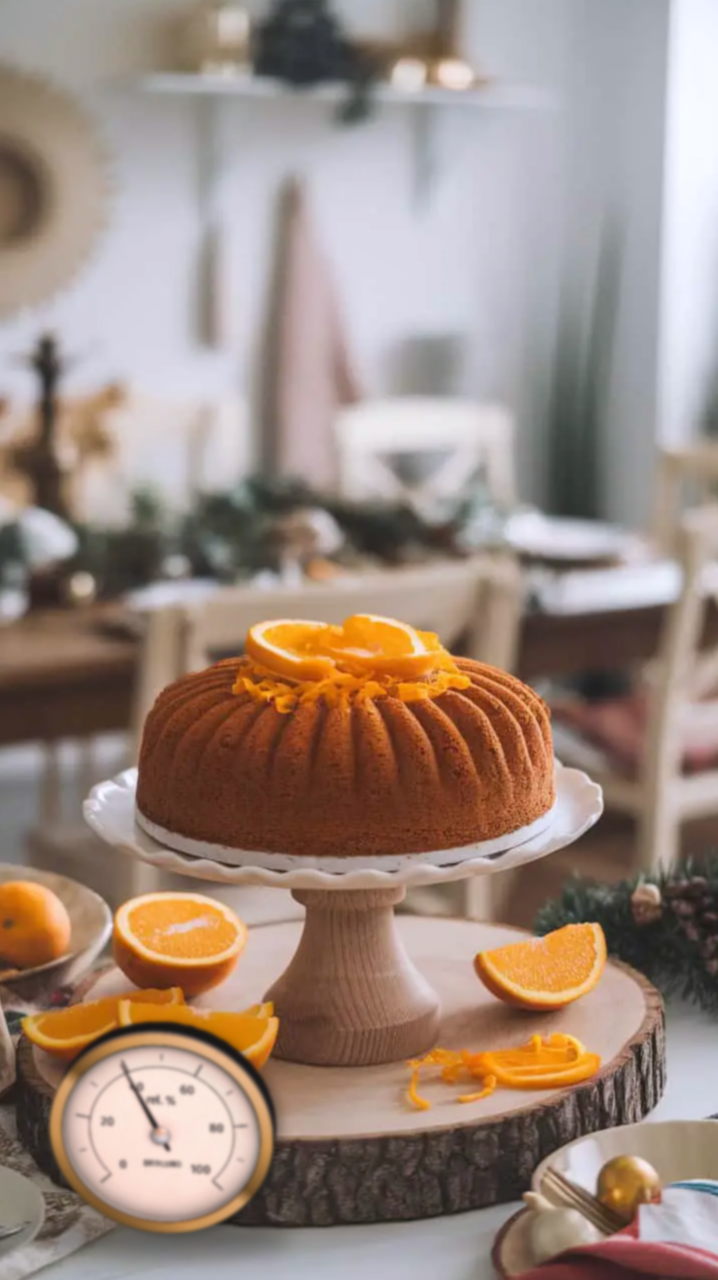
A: 40 %
